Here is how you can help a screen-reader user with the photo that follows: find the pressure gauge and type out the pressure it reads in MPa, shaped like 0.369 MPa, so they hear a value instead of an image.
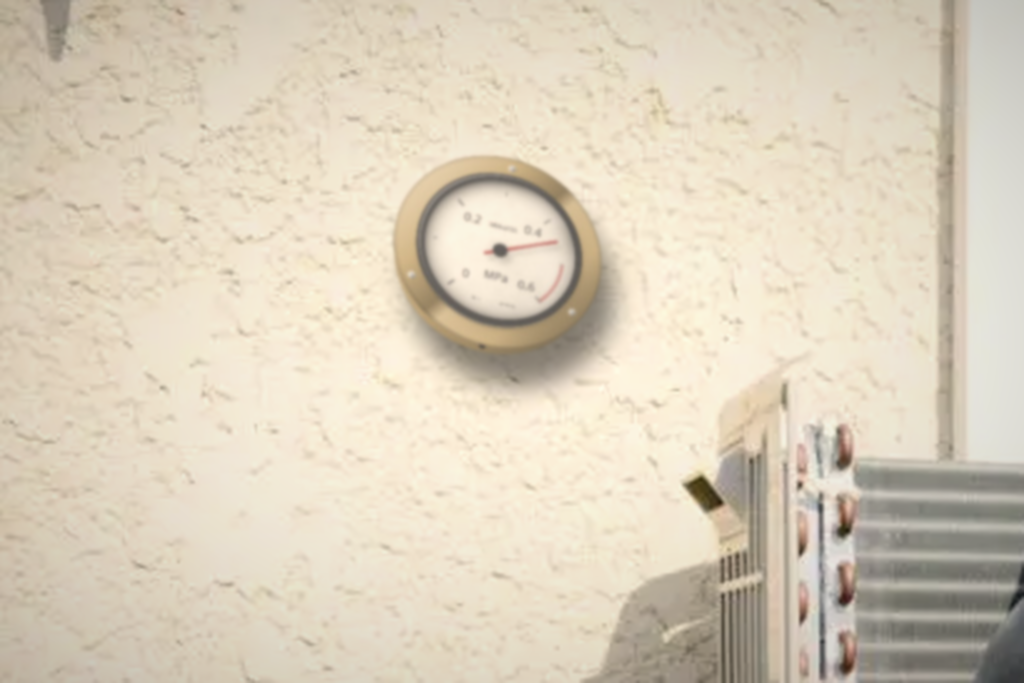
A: 0.45 MPa
